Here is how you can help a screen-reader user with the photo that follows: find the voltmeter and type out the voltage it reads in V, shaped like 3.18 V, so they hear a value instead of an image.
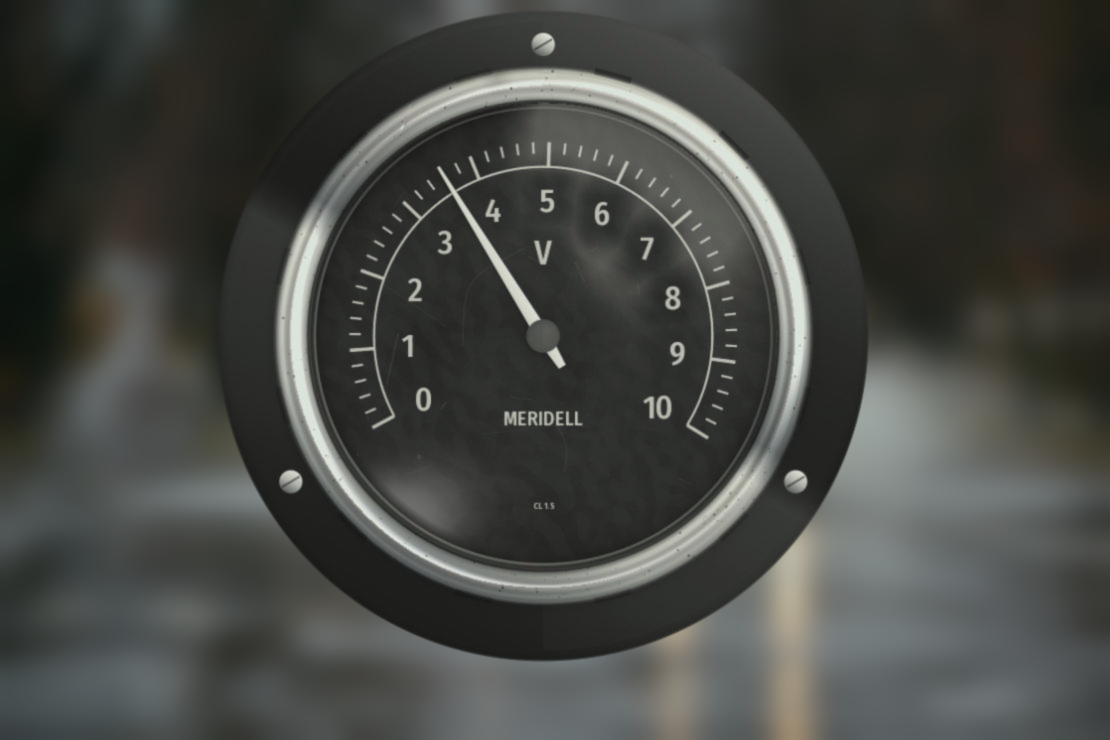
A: 3.6 V
